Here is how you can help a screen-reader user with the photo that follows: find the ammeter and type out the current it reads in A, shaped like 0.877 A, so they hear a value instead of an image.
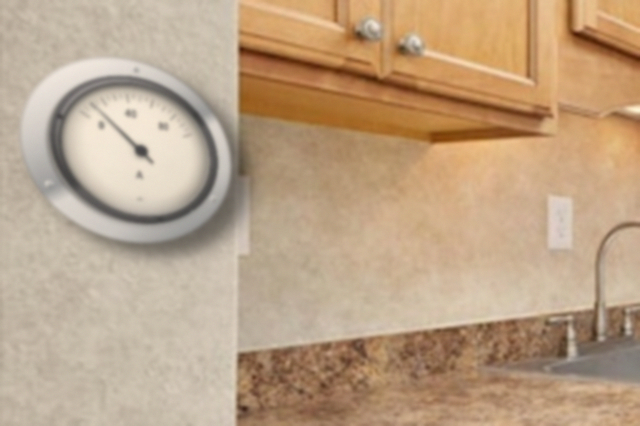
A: 10 A
